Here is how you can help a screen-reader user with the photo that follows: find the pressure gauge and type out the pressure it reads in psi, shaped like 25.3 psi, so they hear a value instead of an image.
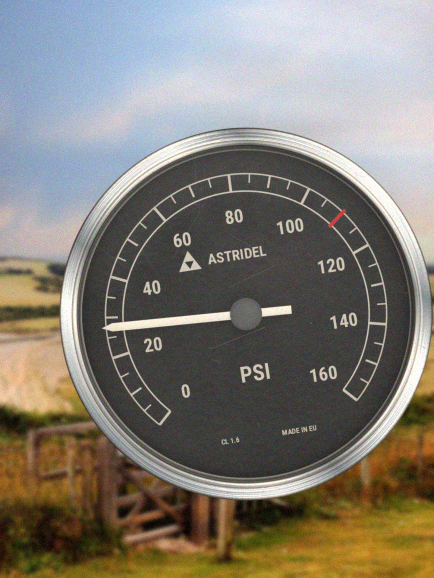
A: 27.5 psi
